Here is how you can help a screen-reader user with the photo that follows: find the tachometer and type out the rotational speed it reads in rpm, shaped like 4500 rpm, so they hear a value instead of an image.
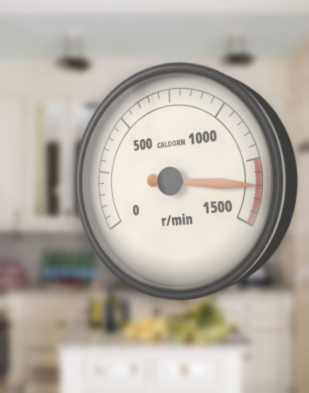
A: 1350 rpm
